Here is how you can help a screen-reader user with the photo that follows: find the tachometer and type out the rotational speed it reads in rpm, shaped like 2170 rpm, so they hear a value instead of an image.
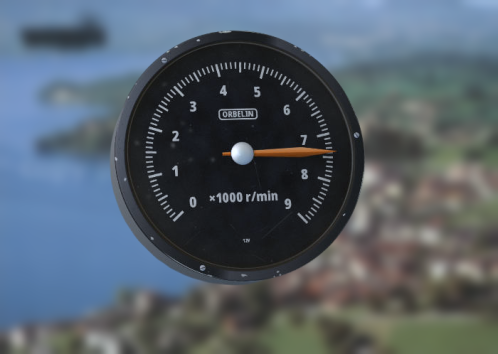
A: 7400 rpm
